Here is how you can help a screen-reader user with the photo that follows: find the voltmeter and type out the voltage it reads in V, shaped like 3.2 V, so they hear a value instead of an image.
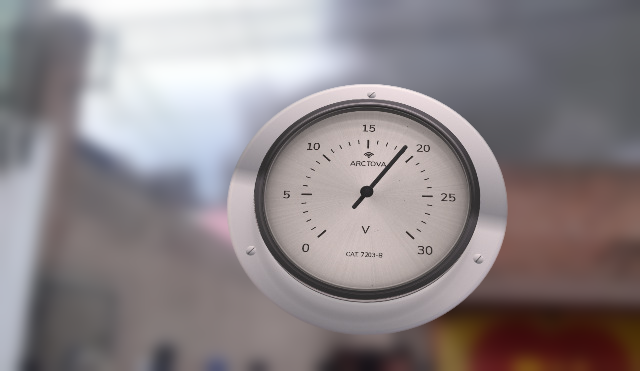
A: 19 V
